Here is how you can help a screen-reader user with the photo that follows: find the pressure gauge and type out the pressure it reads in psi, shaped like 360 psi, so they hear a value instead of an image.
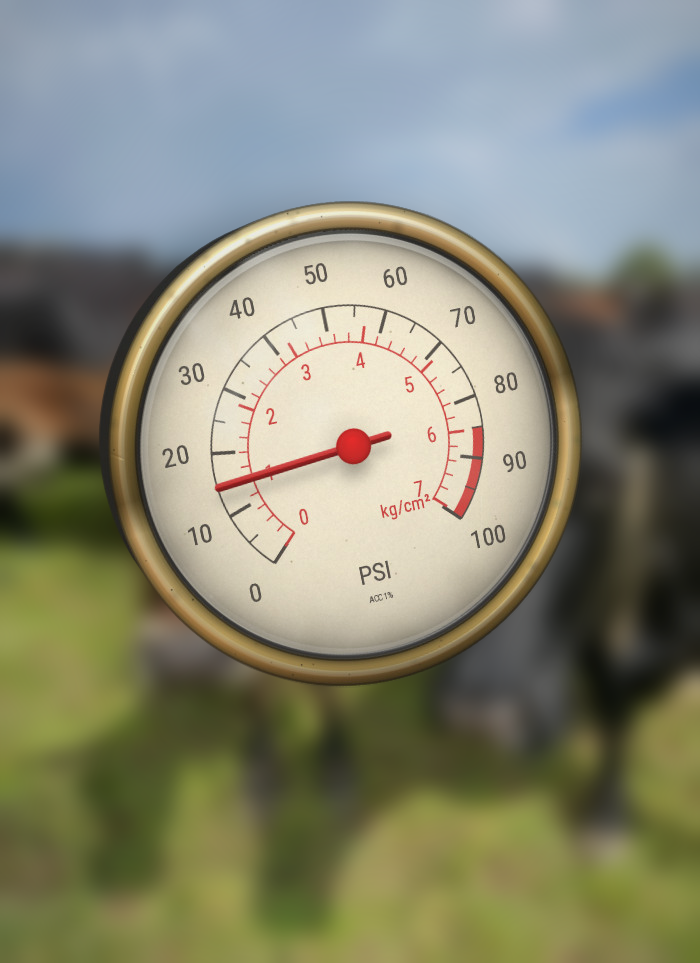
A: 15 psi
